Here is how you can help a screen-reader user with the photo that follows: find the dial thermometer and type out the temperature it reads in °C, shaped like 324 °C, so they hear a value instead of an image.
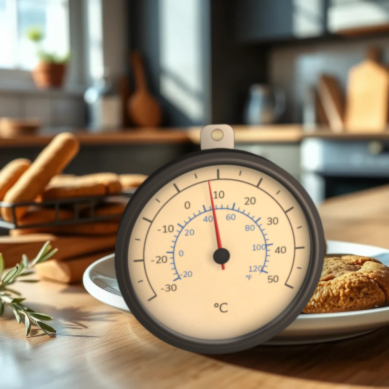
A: 7.5 °C
